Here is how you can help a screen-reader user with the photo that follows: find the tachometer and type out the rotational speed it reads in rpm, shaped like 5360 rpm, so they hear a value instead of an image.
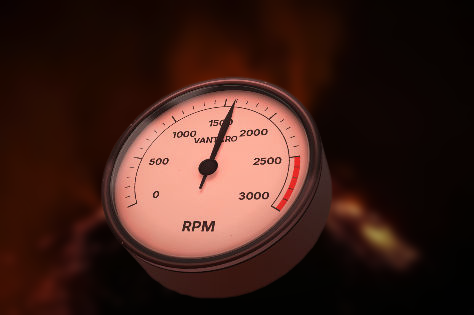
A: 1600 rpm
